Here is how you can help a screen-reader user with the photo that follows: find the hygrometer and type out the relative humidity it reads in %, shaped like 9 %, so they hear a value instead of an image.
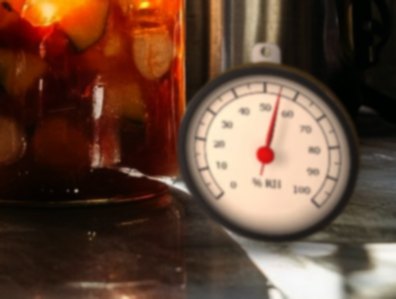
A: 55 %
